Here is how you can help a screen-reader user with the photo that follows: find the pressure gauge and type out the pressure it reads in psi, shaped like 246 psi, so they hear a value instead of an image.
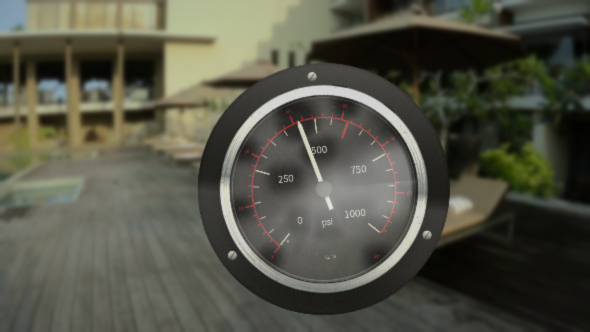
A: 450 psi
